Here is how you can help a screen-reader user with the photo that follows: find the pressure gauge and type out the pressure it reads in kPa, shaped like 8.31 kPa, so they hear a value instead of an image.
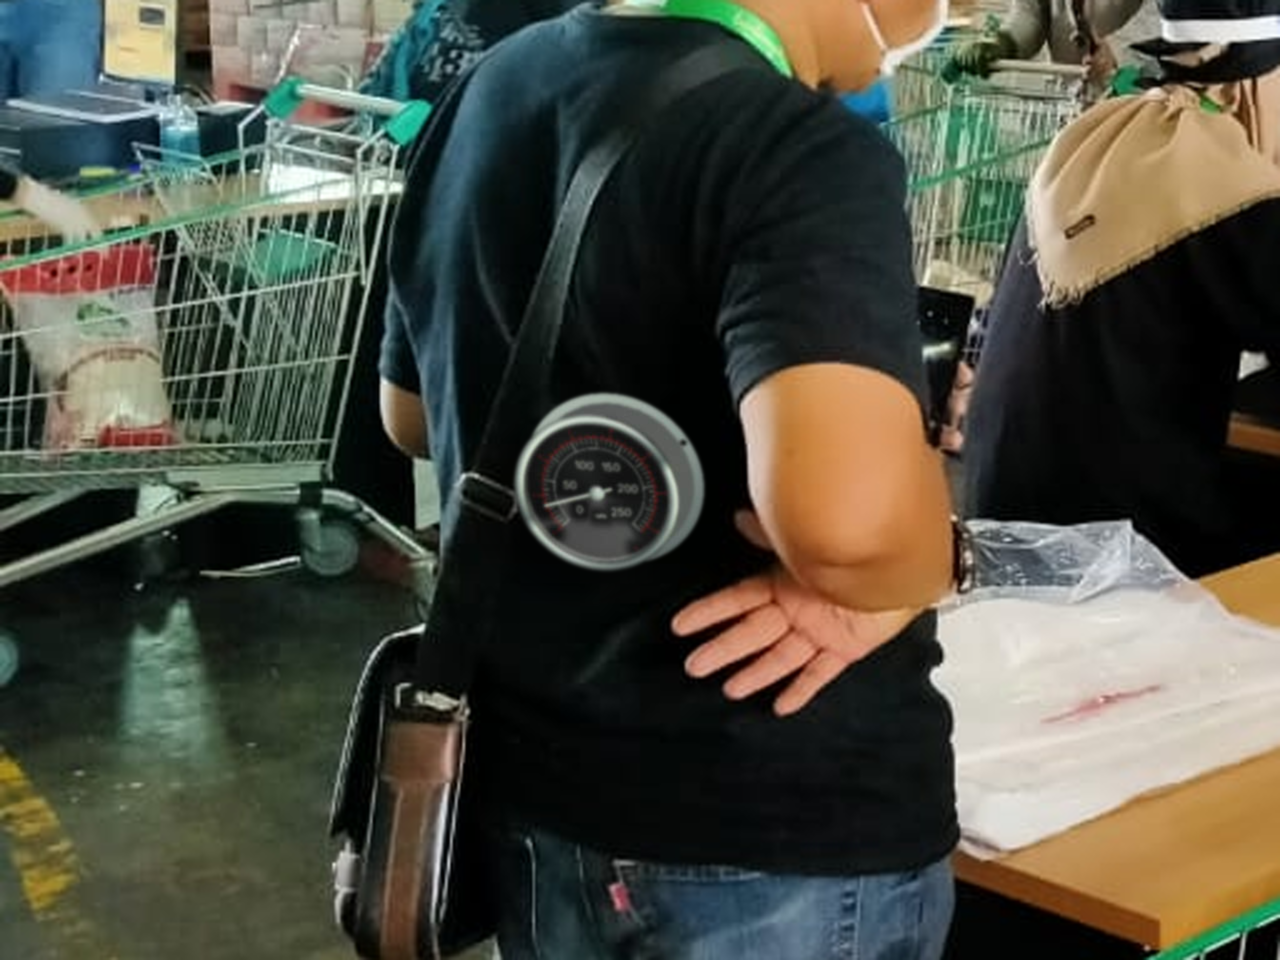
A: 25 kPa
